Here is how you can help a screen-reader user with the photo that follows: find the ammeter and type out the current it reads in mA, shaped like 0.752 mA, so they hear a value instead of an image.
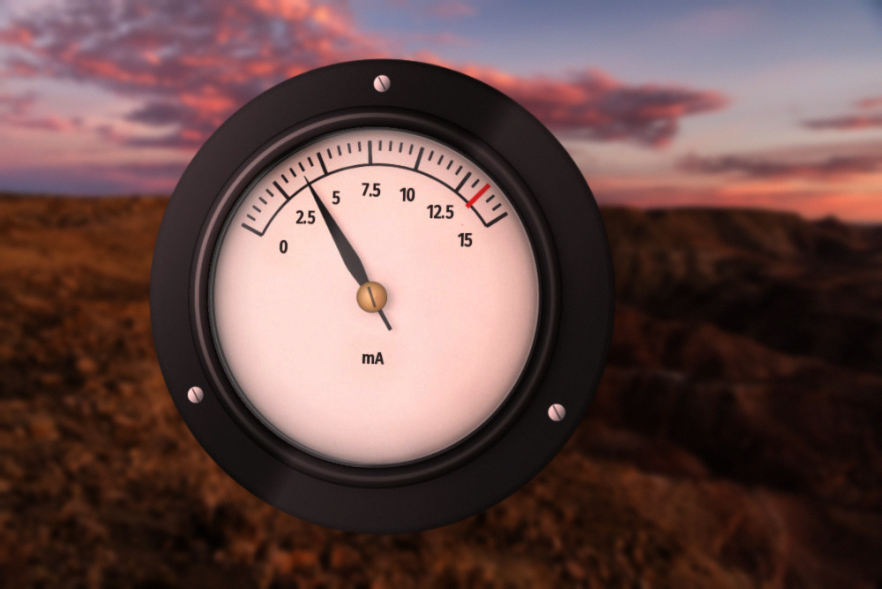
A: 4 mA
